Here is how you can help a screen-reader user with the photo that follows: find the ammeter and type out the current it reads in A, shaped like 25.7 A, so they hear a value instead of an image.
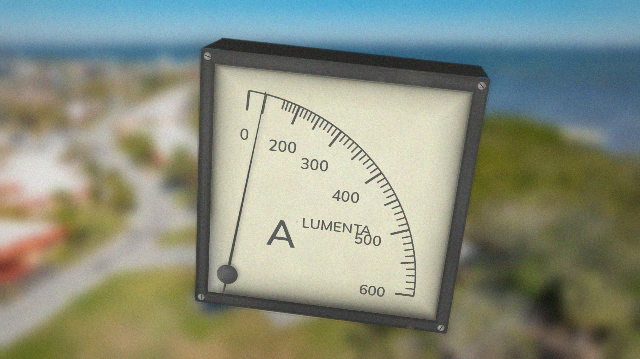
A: 100 A
